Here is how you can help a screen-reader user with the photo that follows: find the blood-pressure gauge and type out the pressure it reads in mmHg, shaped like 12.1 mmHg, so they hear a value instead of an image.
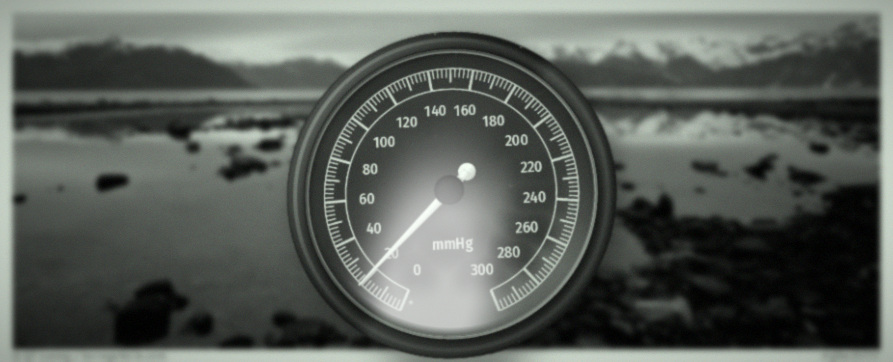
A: 20 mmHg
